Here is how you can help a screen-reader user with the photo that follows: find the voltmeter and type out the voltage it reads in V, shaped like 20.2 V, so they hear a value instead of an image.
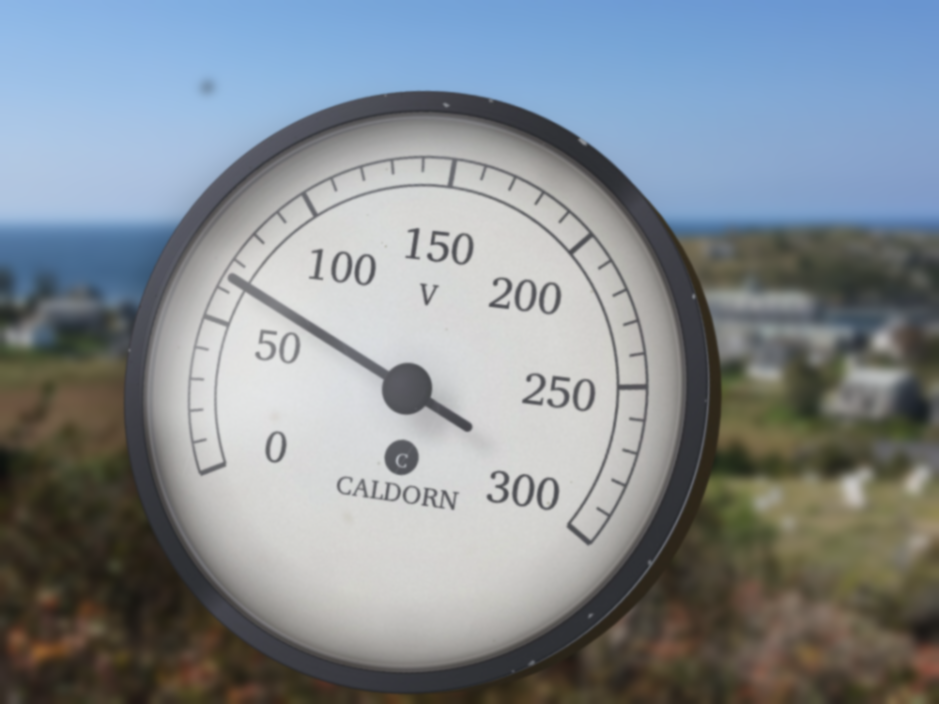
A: 65 V
